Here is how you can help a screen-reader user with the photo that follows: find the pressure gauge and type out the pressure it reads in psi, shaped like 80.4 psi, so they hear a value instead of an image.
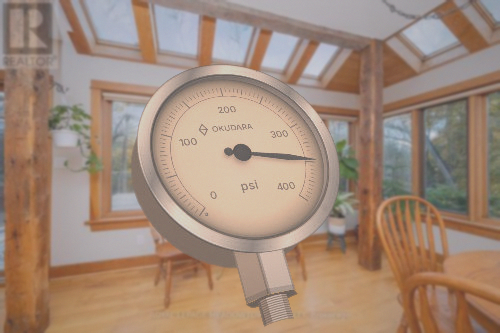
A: 350 psi
